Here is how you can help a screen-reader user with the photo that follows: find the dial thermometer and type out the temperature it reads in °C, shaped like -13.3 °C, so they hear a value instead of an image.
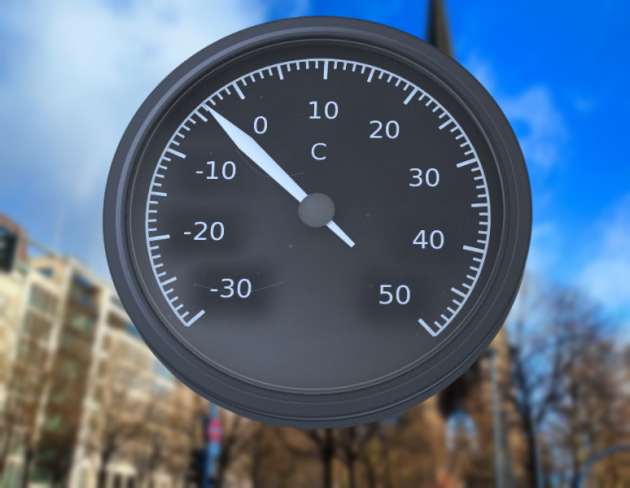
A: -4 °C
